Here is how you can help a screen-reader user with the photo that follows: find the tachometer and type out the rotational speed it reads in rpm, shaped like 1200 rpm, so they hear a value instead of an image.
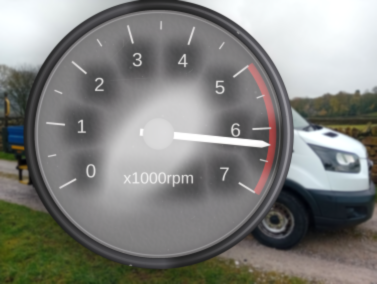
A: 6250 rpm
